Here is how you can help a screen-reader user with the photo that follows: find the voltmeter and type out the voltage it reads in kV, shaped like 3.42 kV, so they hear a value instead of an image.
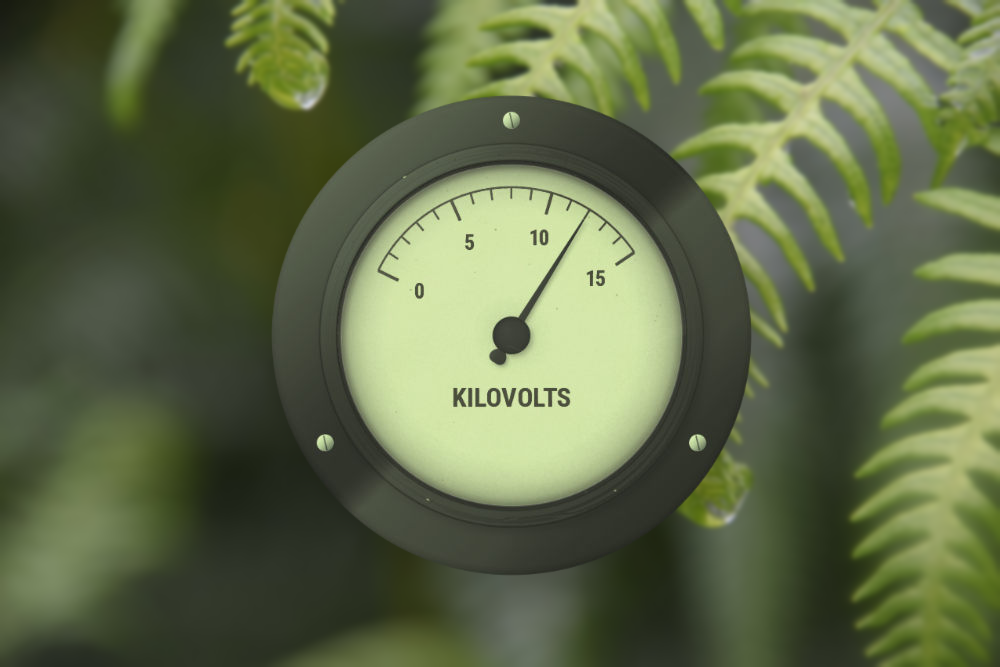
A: 12 kV
